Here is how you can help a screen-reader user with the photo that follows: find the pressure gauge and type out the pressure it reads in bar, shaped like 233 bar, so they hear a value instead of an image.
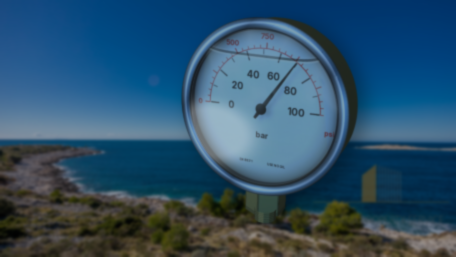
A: 70 bar
